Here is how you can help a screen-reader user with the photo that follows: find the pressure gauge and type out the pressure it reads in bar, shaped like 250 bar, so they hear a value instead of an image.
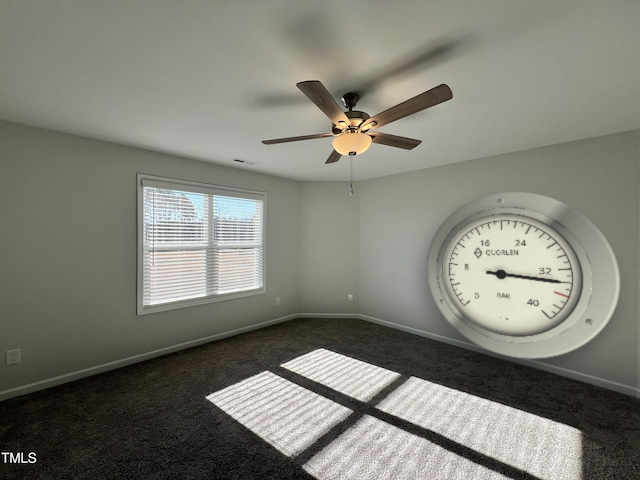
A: 34 bar
